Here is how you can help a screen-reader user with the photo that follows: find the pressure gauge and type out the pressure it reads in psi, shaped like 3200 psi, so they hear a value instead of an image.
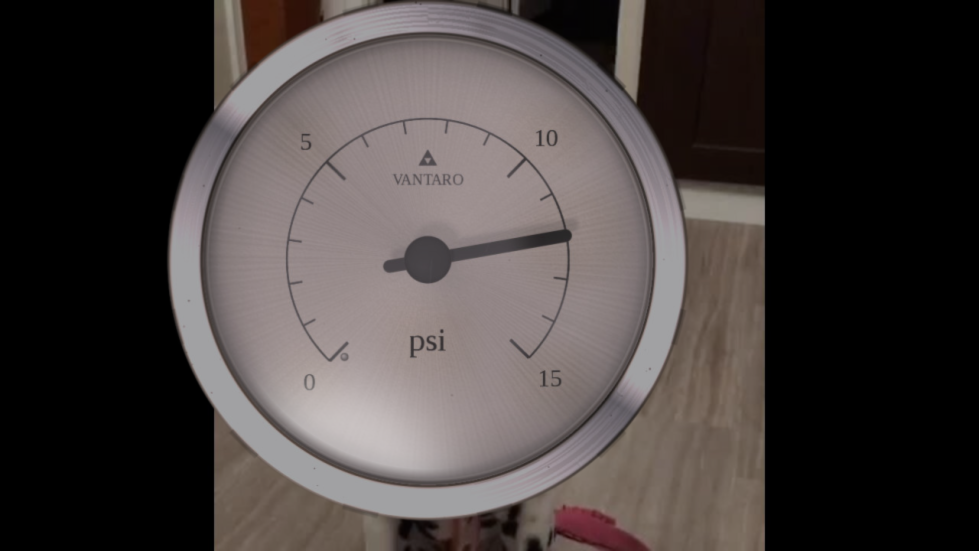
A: 12 psi
